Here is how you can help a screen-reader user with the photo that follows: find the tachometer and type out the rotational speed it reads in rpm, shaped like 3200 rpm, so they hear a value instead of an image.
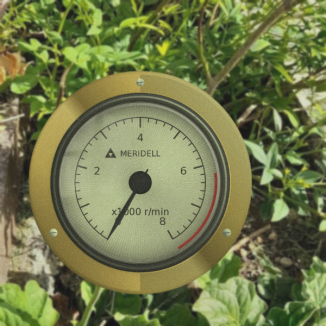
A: 0 rpm
